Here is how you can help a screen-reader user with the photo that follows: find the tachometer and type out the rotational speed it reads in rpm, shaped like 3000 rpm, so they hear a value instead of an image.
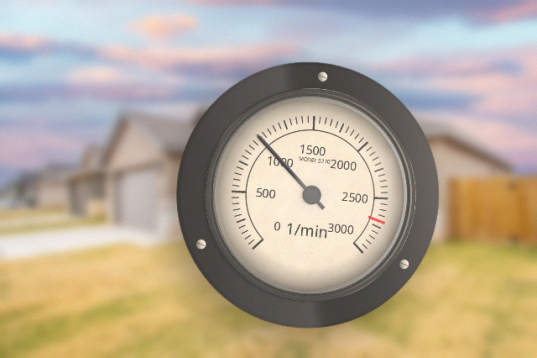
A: 1000 rpm
